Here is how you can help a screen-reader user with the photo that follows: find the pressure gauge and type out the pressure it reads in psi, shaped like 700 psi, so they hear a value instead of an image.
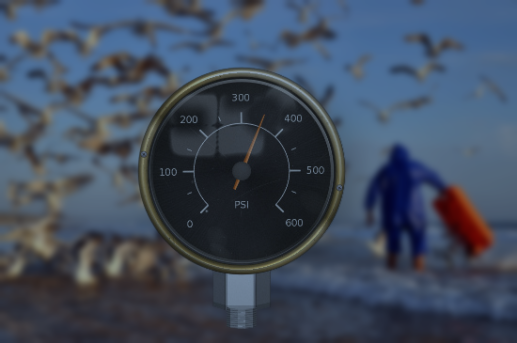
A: 350 psi
